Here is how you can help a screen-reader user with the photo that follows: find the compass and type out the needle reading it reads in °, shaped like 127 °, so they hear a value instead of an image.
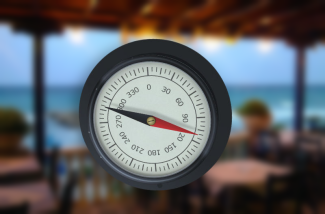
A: 110 °
